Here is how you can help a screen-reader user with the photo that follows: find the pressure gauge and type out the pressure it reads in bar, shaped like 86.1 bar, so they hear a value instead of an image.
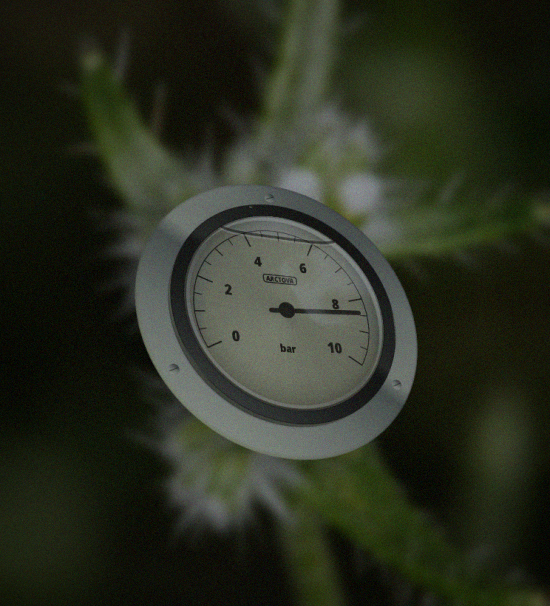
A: 8.5 bar
